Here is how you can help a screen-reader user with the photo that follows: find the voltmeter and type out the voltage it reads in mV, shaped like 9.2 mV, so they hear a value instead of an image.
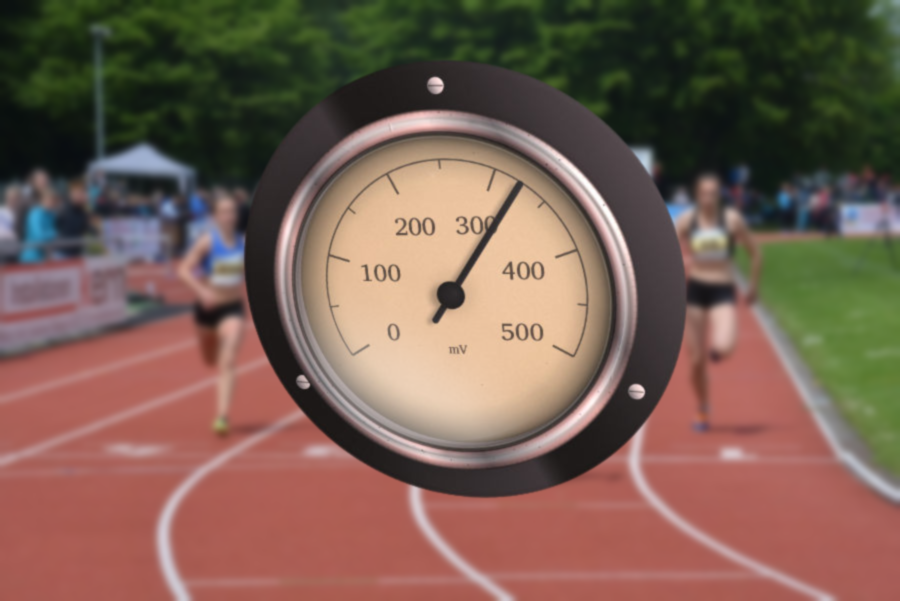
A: 325 mV
